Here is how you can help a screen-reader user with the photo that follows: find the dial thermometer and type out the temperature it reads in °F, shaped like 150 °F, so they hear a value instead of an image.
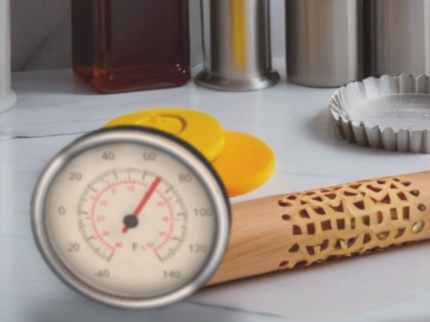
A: 70 °F
